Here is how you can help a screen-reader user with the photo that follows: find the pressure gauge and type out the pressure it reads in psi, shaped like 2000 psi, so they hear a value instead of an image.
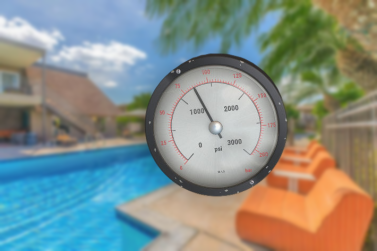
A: 1250 psi
